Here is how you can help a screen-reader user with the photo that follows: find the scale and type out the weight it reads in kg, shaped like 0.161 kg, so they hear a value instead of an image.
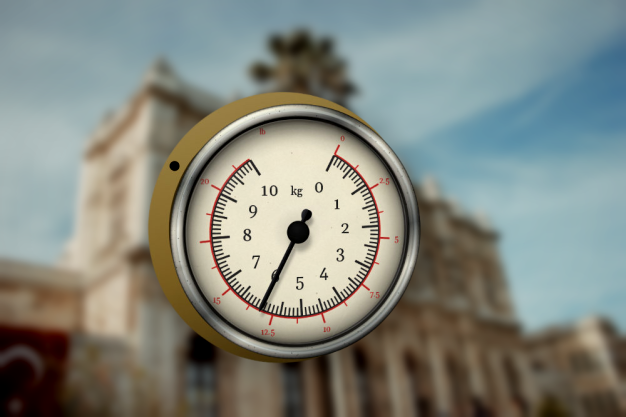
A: 6 kg
